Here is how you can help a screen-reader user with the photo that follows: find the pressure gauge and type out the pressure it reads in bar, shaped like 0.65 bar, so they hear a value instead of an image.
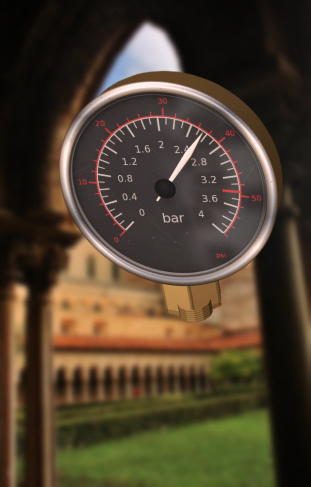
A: 2.55 bar
